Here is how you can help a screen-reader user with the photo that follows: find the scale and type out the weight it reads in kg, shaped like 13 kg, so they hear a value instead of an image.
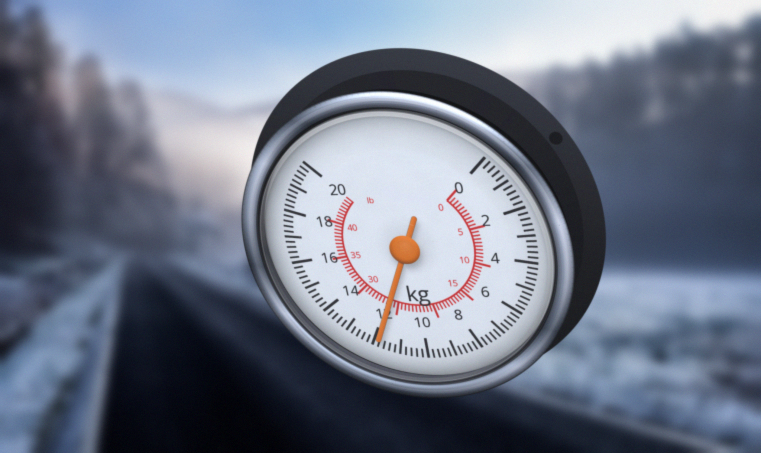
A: 11.8 kg
